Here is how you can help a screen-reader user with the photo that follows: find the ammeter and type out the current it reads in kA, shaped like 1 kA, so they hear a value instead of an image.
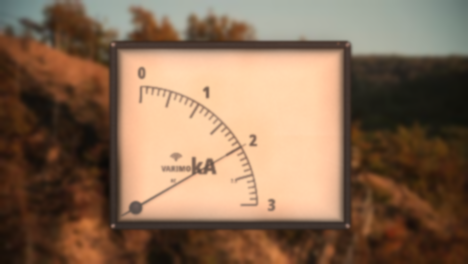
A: 2 kA
